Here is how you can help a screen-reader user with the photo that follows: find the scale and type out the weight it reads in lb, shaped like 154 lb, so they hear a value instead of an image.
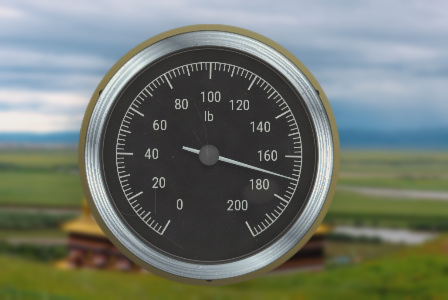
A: 170 lb
